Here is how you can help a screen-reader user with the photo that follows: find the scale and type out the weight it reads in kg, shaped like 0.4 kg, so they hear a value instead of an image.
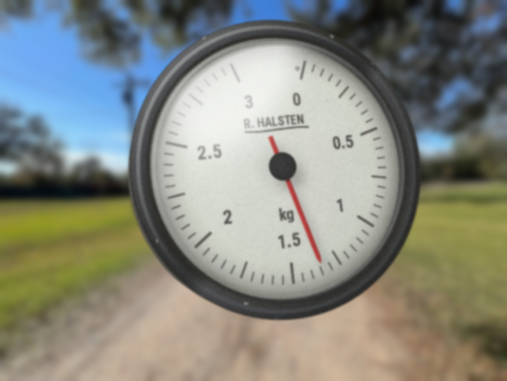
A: 1.35 kg
